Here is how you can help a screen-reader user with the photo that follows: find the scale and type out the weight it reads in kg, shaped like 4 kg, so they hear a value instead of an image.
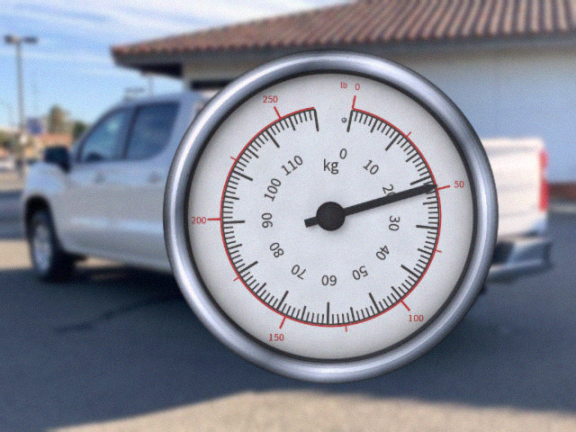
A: 22 kg
